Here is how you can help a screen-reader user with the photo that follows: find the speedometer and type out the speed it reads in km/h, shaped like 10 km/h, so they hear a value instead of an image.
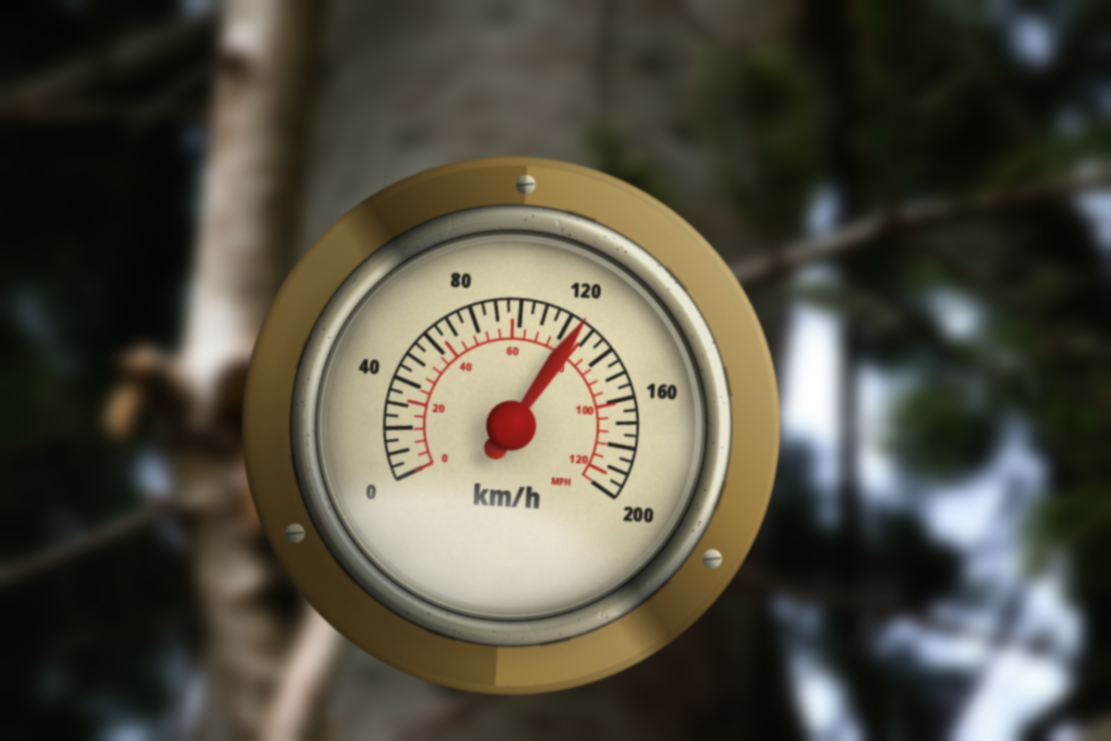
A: 125 km/h
